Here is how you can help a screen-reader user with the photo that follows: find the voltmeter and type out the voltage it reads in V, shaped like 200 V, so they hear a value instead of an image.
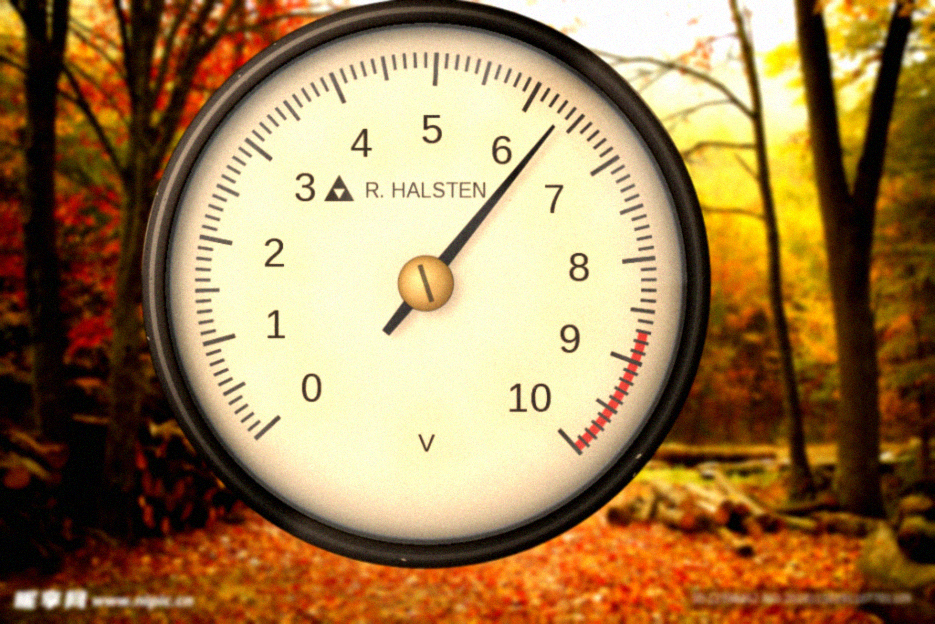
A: 6.35 V
